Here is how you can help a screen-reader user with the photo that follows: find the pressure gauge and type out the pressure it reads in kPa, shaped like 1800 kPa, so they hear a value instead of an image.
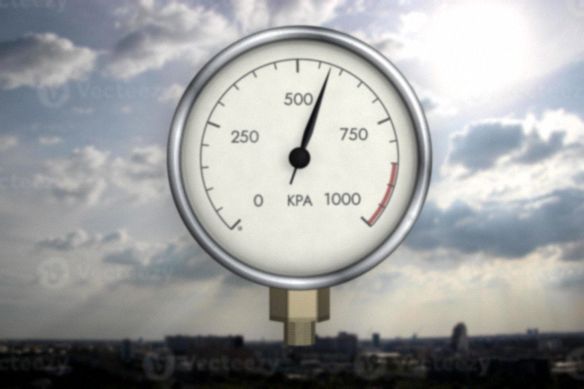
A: 575 kPa
